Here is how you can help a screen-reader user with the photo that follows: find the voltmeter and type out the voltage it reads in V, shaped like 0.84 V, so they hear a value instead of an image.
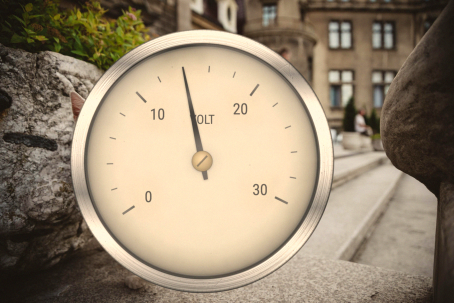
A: 14 V
